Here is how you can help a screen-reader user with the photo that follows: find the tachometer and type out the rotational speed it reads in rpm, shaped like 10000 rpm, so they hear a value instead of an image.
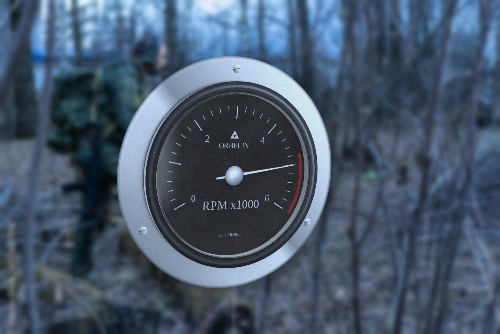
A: 5000 rpm
